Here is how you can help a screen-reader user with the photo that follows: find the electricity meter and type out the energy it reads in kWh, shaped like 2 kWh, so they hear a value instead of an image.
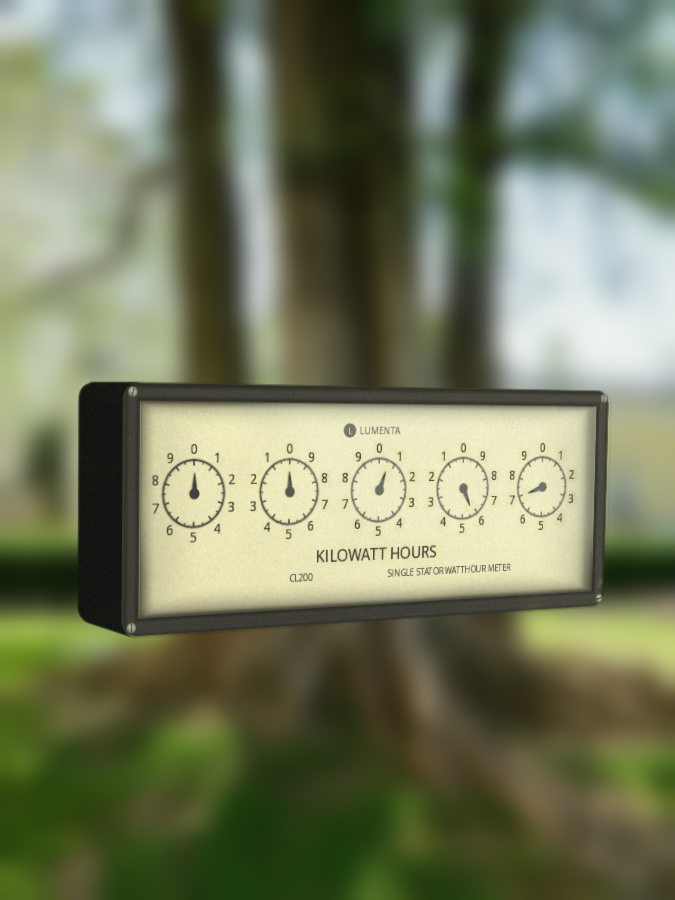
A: 57 kWh
